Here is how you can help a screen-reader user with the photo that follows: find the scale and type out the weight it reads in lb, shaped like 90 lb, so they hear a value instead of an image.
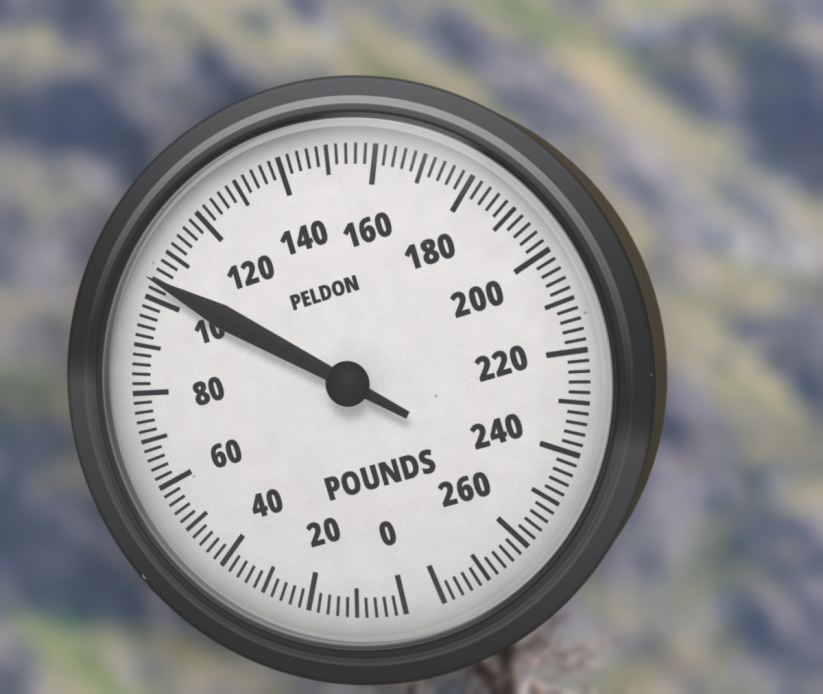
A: 104 lb
